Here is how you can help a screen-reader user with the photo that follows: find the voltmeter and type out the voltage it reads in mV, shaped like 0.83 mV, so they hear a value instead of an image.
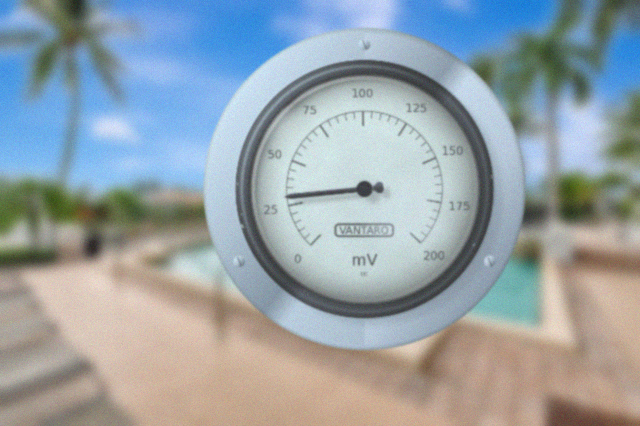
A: 30 mV
